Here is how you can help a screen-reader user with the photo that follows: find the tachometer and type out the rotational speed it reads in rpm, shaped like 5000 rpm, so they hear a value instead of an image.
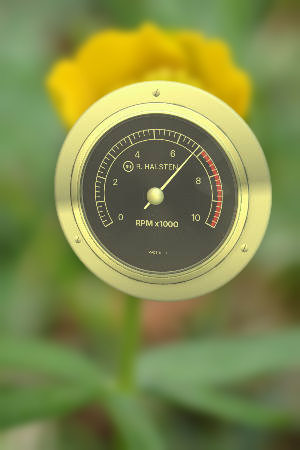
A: 6800 rpm
